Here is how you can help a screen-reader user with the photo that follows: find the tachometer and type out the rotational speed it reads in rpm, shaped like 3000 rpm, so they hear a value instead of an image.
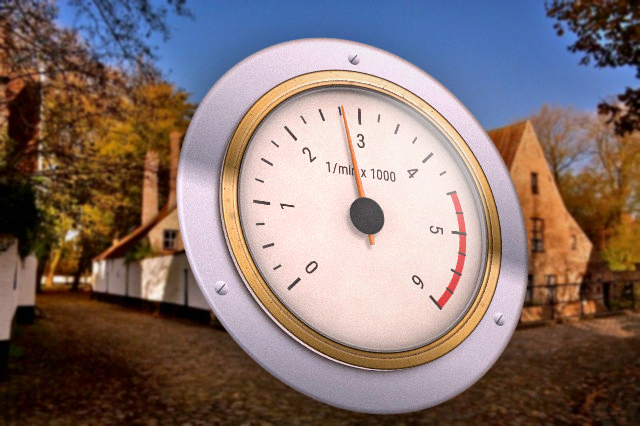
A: 2750 rpm
